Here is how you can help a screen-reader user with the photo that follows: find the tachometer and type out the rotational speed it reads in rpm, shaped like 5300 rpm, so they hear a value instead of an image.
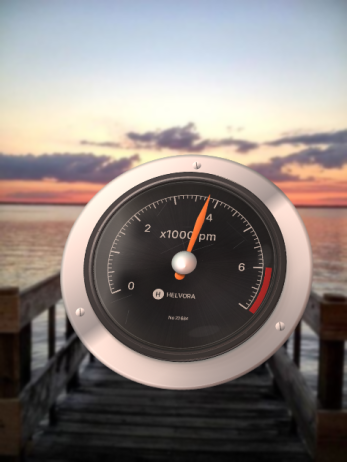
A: 3800 rpm
